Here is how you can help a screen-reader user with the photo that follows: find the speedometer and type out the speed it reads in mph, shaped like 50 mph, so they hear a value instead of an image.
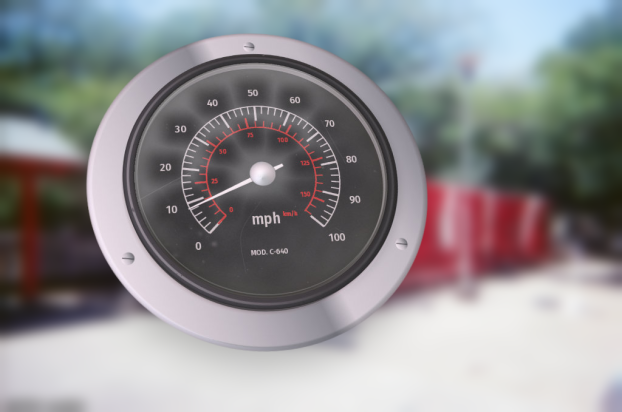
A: 8 mph
